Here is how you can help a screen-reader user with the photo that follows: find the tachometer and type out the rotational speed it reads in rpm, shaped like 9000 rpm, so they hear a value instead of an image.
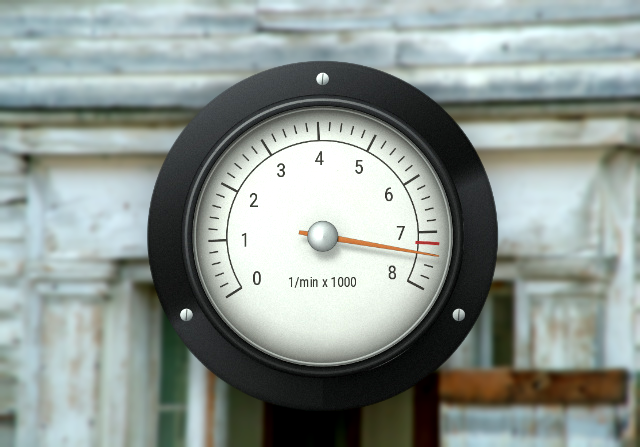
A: 7400 rpm
